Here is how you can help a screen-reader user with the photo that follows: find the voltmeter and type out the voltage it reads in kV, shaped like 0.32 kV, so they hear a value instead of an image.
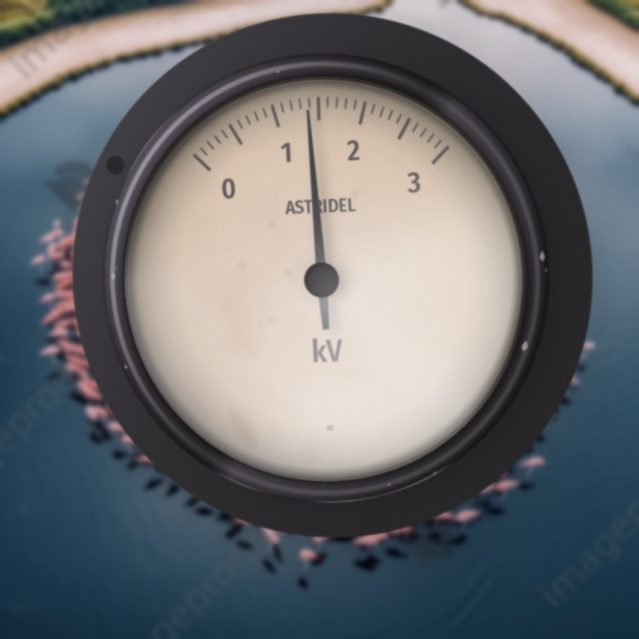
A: 1.4 kV
